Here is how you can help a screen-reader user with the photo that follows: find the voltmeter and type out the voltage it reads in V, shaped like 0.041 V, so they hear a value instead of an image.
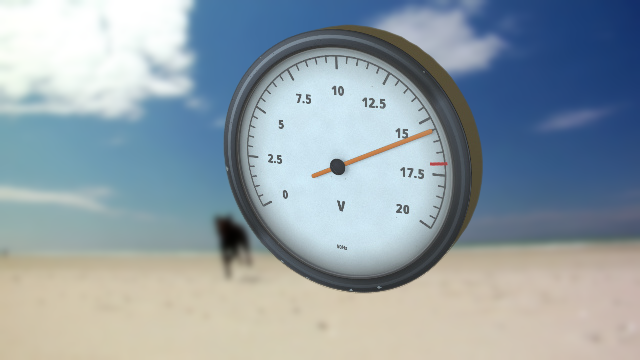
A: 15.5 V
